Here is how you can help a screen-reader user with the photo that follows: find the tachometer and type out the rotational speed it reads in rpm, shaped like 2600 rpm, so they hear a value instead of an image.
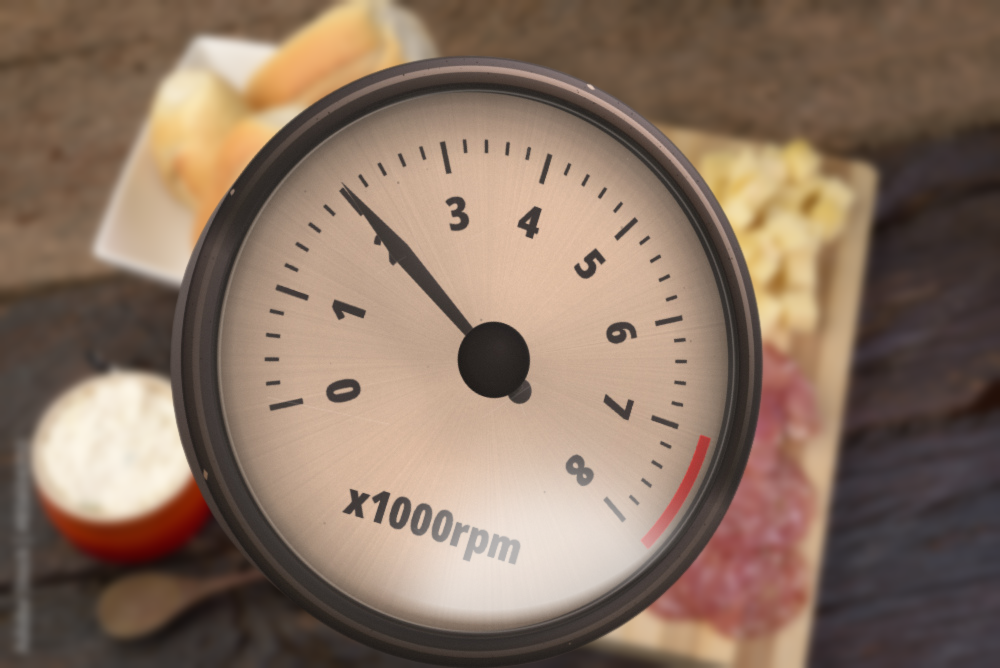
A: 2000 rpm
